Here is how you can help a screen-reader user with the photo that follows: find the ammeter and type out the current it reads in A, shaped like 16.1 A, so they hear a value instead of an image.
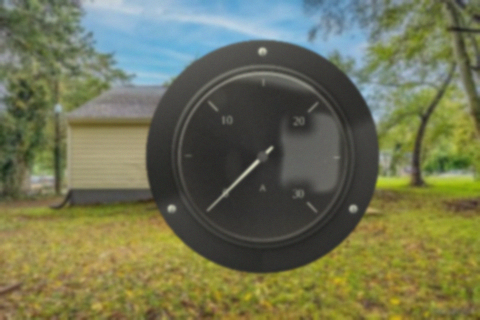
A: 0 A
